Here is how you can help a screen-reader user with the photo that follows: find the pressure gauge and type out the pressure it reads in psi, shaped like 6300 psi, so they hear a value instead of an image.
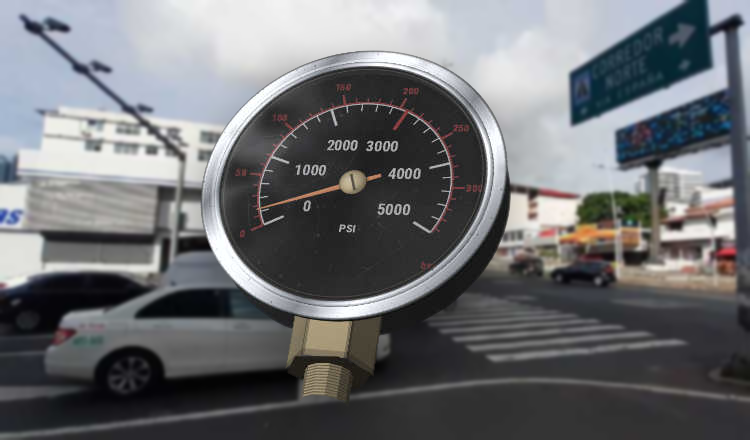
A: 200 psi
